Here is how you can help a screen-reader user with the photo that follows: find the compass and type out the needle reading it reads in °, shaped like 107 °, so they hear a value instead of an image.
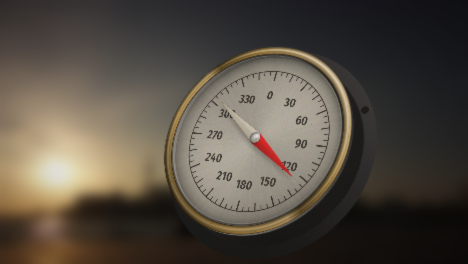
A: 125 °
